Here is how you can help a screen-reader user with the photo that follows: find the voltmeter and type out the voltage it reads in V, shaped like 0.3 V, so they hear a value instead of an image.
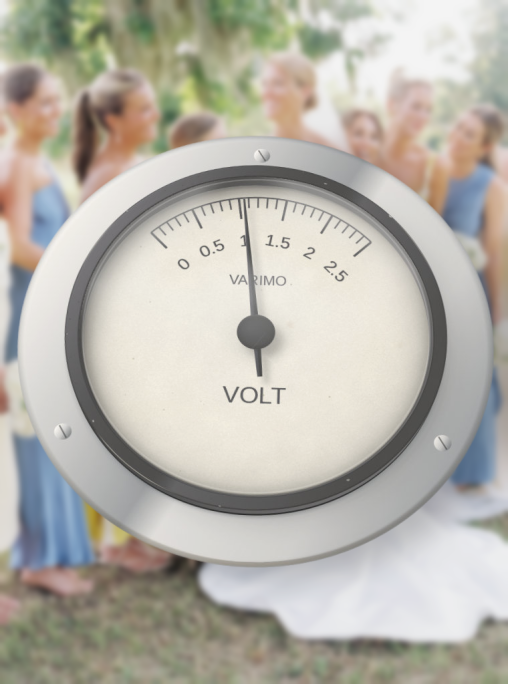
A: 1.05 V
